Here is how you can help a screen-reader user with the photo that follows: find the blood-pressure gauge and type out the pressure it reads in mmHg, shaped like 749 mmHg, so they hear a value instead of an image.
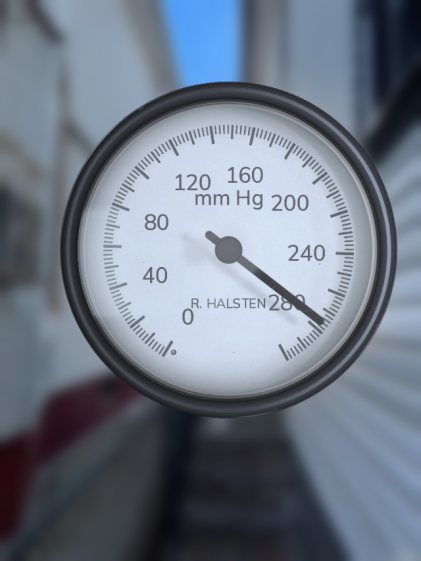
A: 276 mmHg
